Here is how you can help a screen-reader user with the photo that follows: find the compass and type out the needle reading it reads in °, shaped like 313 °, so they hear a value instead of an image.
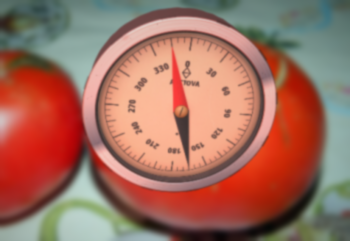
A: 345 °
